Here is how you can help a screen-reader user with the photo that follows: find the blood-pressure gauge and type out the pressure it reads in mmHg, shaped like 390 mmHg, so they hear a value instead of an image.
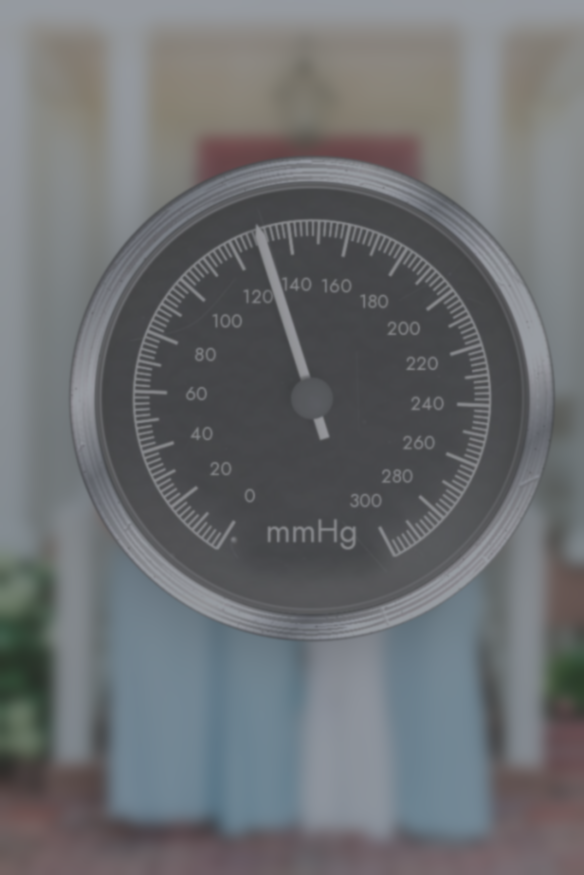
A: 130 mmHg
